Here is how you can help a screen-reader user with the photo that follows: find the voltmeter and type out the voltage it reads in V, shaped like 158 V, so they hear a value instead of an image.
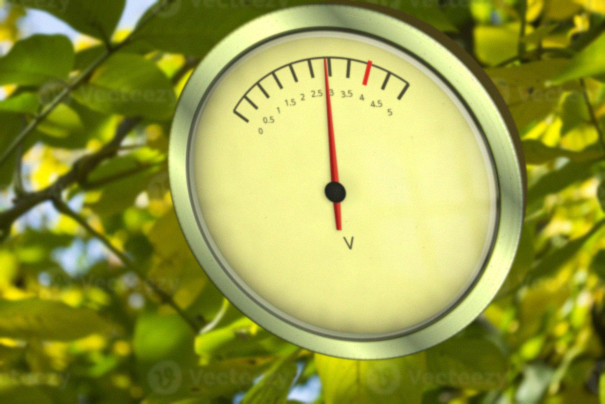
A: 3 V
